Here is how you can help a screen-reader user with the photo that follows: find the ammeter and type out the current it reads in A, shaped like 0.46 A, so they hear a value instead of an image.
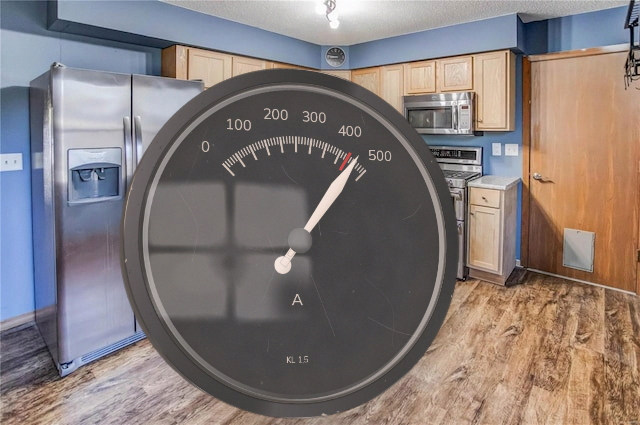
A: 450 A
